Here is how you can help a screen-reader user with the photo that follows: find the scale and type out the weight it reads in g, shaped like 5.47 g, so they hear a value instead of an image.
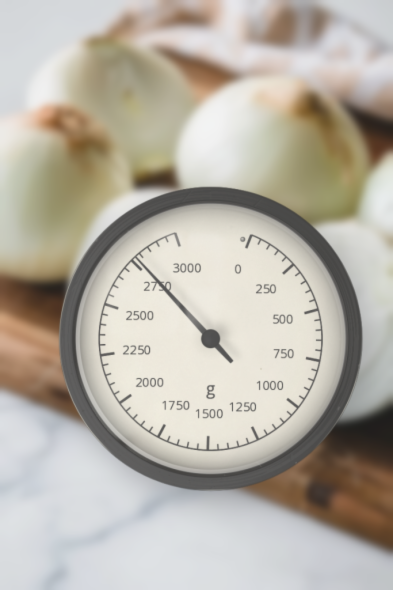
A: 2775 g
